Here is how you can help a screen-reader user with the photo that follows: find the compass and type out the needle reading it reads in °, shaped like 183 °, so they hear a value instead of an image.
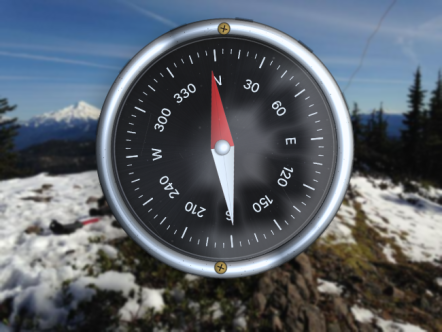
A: 357.5 °
